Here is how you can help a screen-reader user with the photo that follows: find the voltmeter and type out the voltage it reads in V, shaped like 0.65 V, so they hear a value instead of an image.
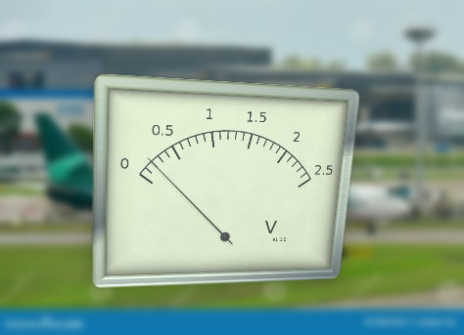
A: 0.2 V
